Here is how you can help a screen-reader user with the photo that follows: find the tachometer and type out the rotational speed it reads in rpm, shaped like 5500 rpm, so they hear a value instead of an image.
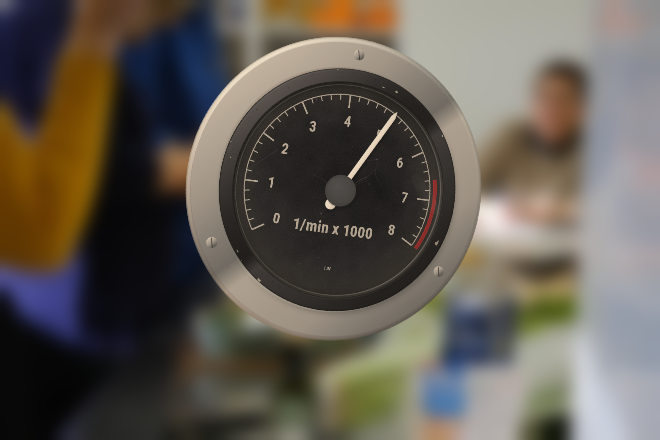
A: 5000 rpm
